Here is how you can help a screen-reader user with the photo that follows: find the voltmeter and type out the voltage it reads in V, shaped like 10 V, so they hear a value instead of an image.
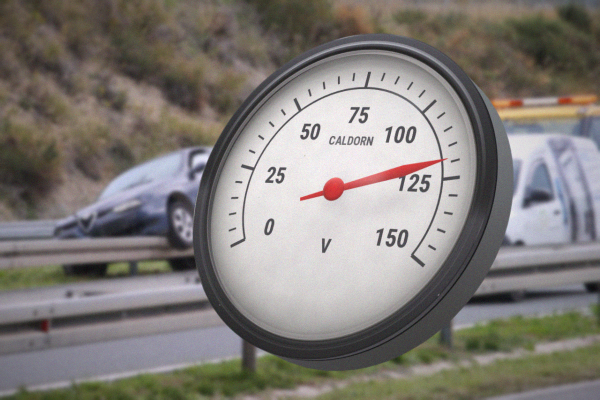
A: 120 V
